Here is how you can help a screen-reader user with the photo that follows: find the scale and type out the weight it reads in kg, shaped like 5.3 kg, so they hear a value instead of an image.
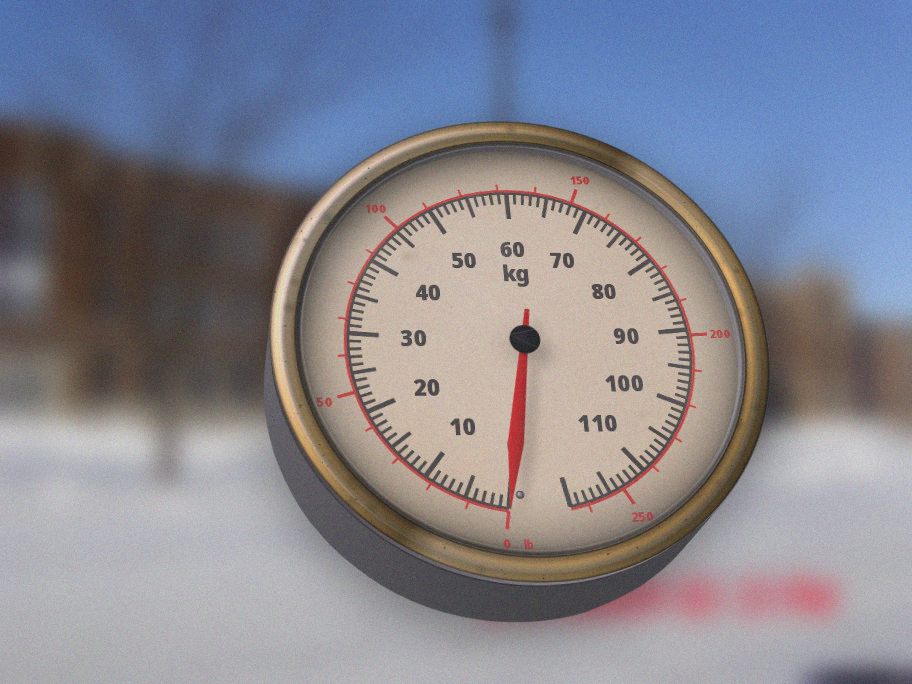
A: 0 kg
